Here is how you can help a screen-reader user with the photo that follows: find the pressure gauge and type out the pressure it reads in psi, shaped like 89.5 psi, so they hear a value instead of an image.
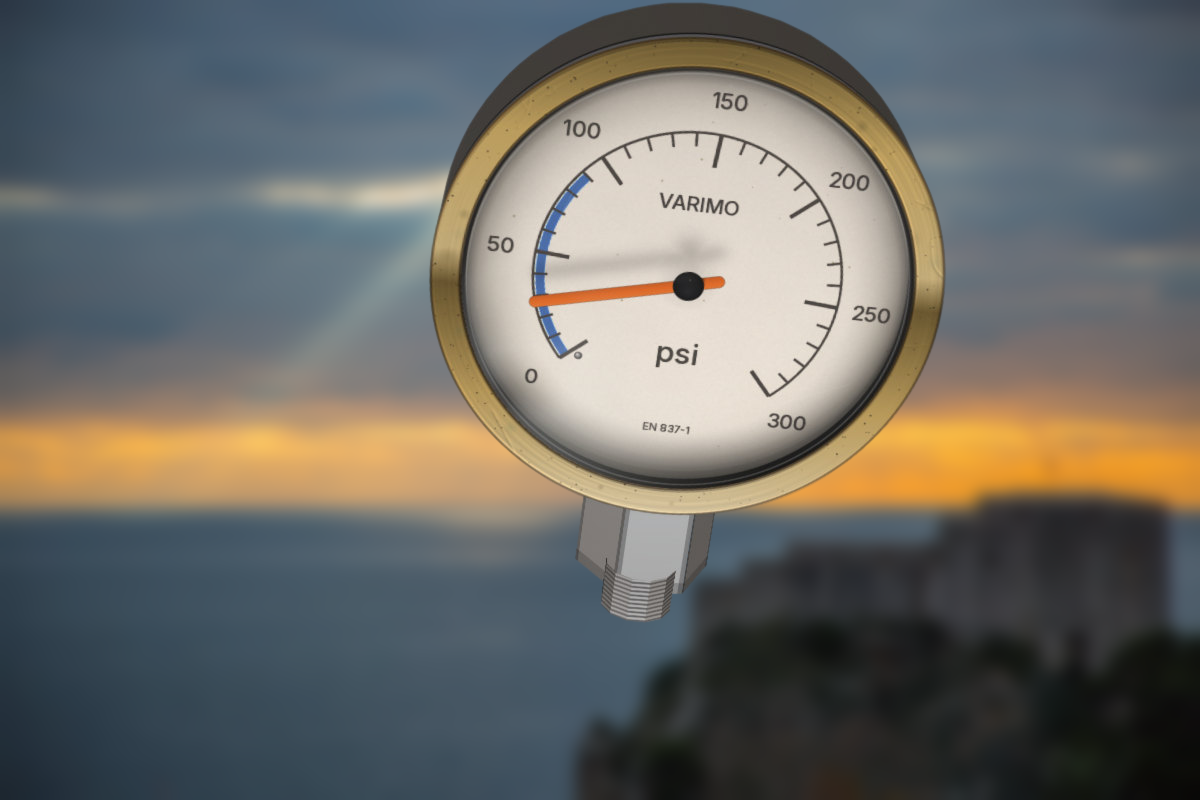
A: 30 psi
